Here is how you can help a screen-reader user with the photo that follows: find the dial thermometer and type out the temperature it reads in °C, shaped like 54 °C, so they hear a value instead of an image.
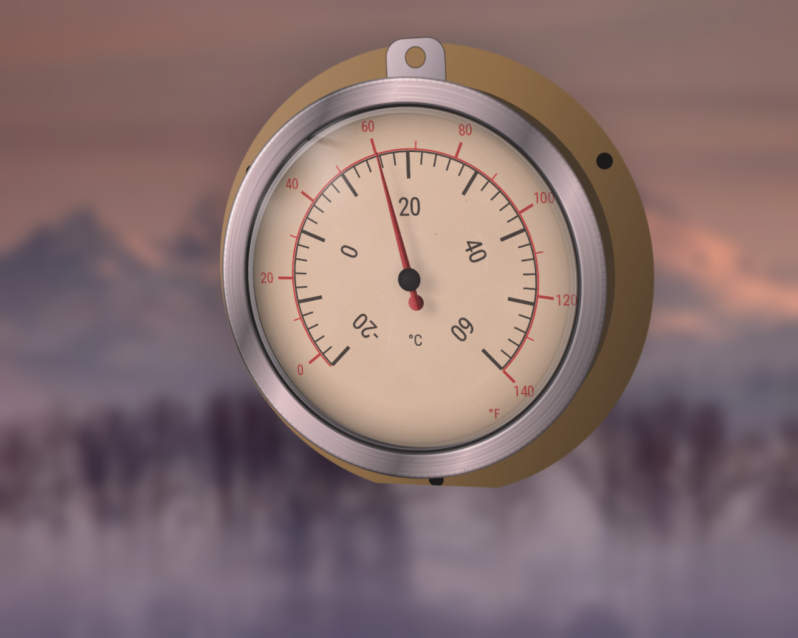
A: 16 °C
